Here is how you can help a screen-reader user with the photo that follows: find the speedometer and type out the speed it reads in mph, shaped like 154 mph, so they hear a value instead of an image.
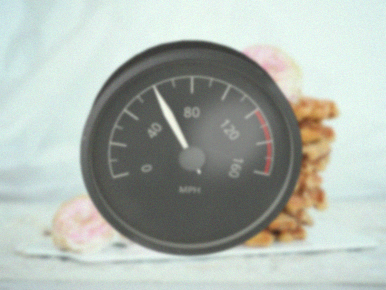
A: 60 mph
